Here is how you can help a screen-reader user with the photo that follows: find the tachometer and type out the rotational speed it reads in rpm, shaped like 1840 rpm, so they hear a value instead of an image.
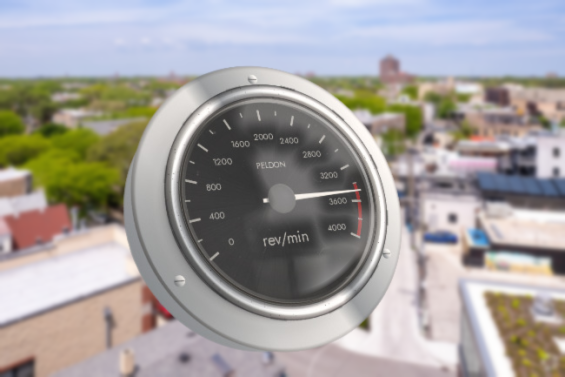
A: 3500 rpm
